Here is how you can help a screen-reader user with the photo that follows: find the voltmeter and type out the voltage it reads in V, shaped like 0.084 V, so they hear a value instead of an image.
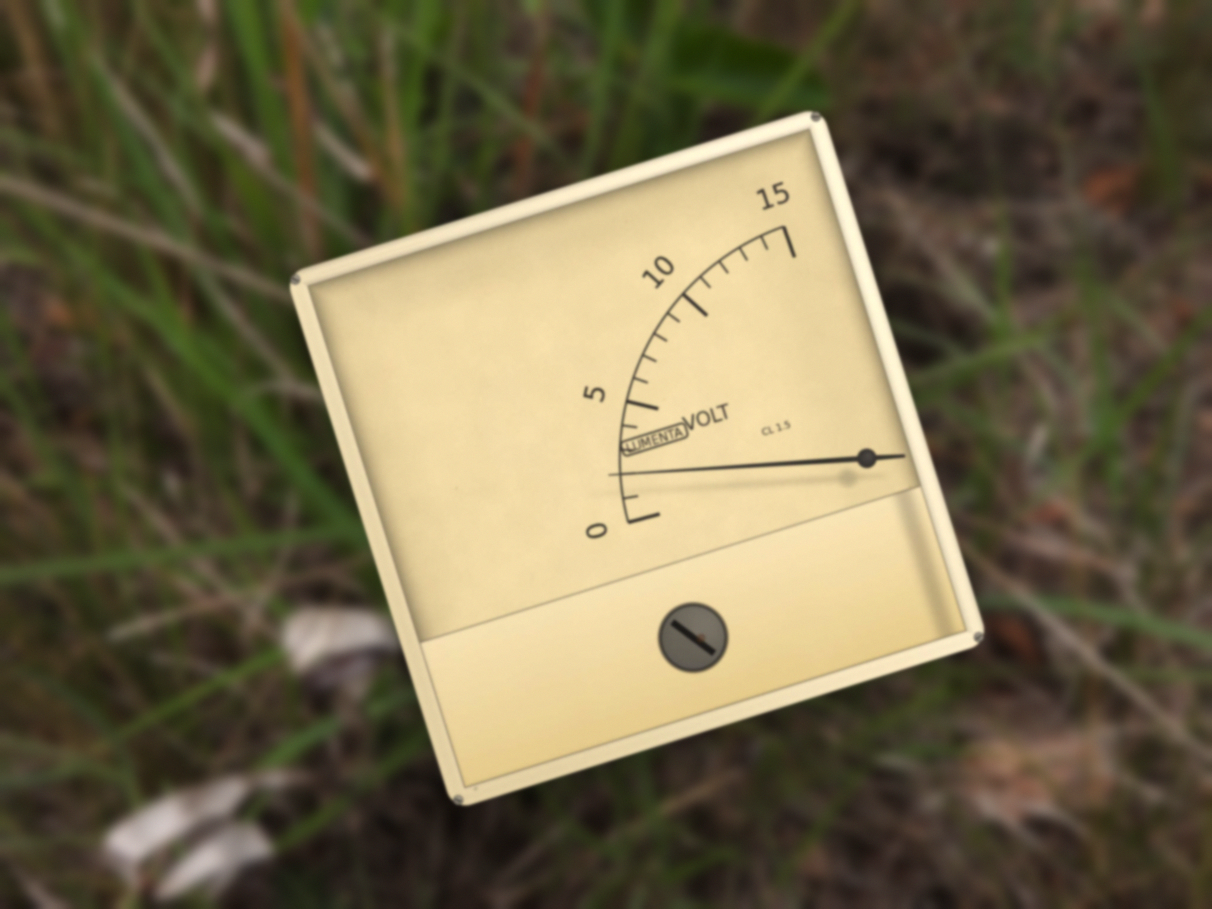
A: 2 V
